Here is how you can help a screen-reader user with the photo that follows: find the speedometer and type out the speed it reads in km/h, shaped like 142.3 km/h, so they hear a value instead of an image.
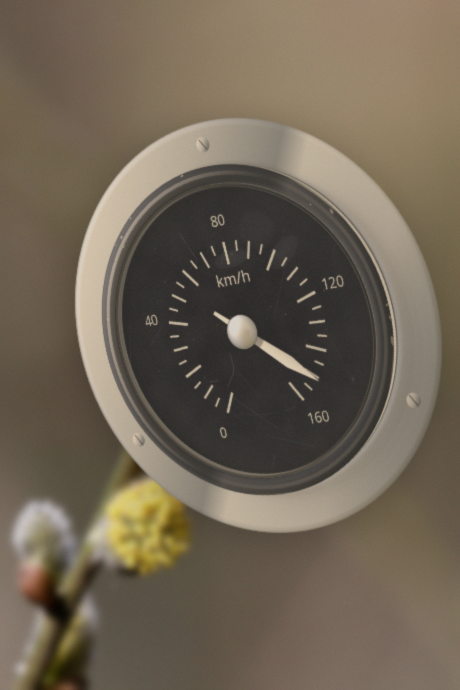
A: 150 km/h
